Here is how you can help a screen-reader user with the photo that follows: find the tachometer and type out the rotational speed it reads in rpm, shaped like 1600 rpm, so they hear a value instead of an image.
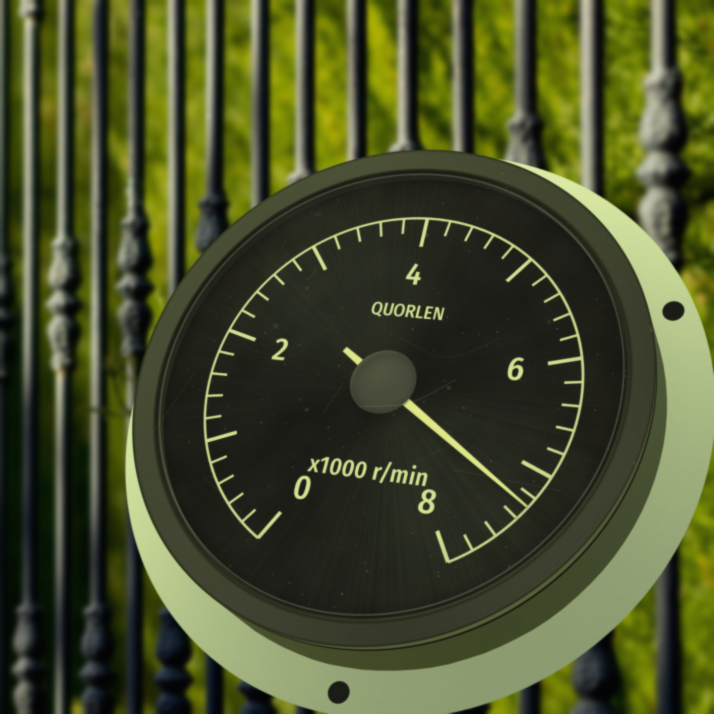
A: 7300 rpm
